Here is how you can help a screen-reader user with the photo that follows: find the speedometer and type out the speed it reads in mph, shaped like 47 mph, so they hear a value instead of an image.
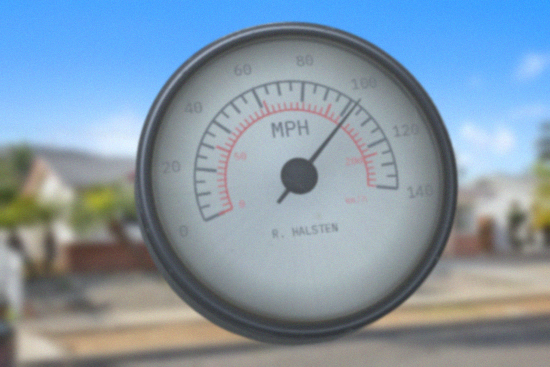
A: 102.5 mph
